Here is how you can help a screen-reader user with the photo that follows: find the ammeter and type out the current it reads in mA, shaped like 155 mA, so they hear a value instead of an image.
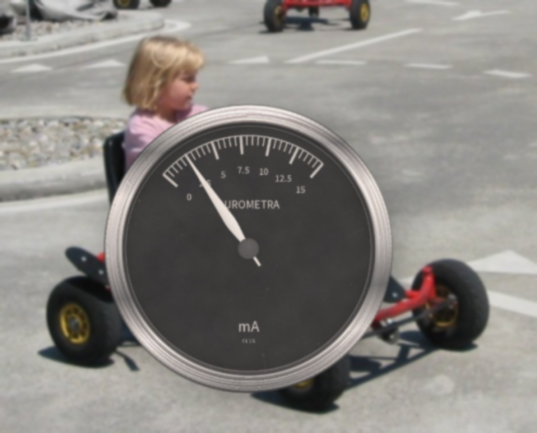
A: 2.5 mA
